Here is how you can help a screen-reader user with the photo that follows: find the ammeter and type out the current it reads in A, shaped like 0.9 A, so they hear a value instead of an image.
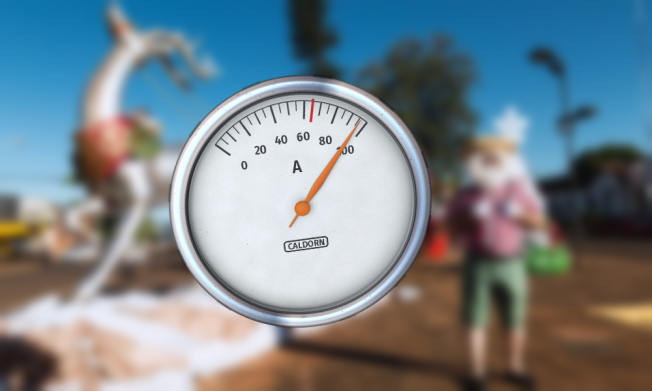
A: 95 A
